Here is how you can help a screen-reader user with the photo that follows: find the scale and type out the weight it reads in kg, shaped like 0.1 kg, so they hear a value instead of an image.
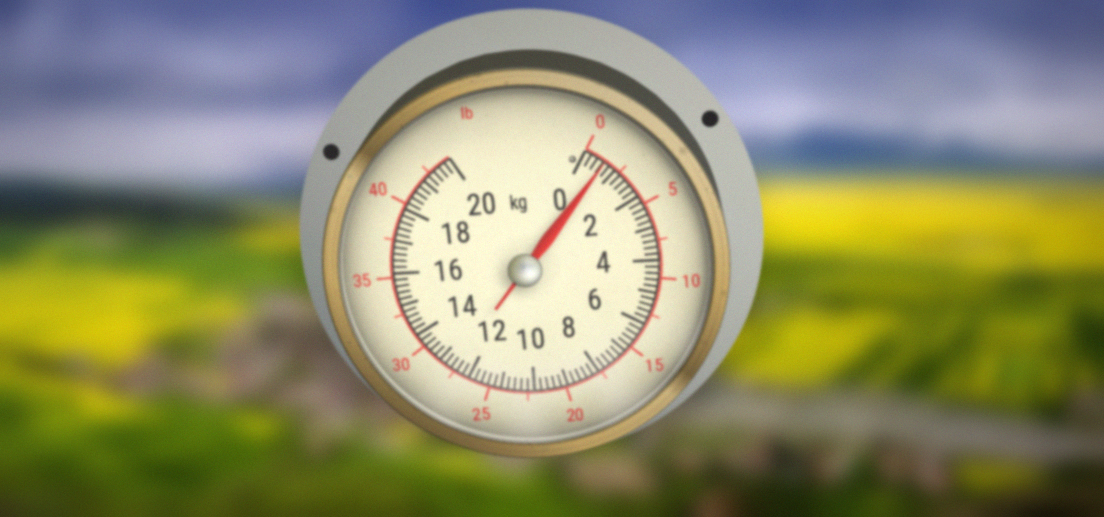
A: 0.6 kg
